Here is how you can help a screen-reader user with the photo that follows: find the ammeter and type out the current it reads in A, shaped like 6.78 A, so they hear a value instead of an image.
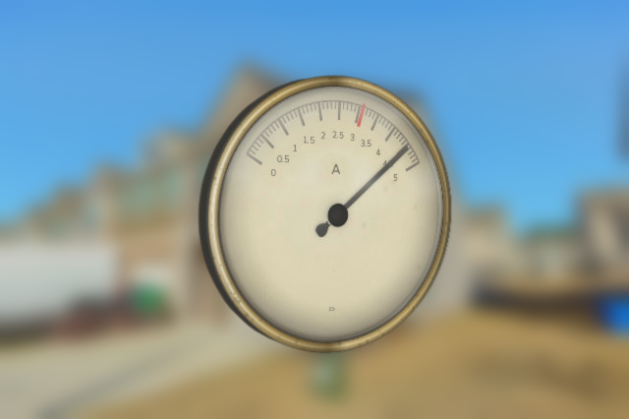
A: 4.5 A
